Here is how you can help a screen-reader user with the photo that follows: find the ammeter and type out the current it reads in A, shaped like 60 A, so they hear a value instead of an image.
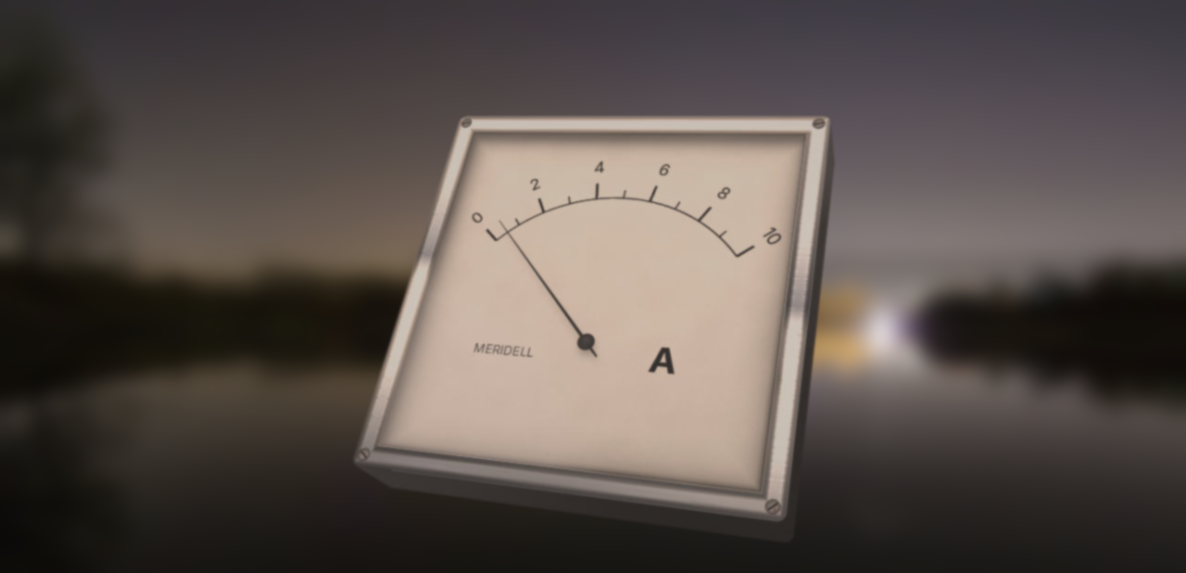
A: 0.5 A
